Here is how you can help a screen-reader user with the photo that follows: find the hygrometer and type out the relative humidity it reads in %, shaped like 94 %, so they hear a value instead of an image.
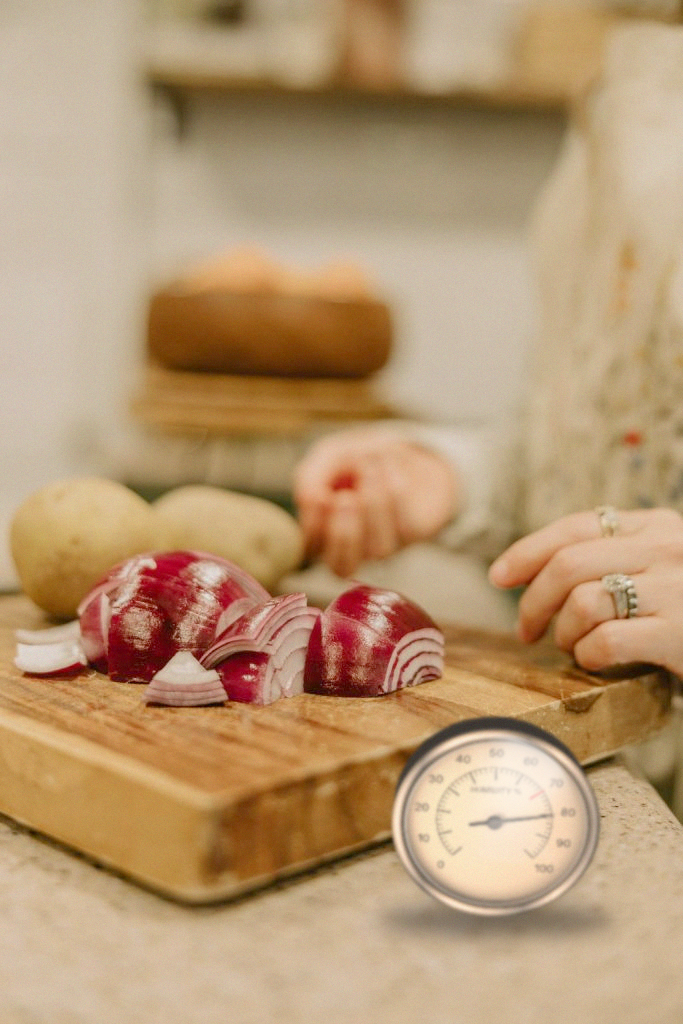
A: 80 %
